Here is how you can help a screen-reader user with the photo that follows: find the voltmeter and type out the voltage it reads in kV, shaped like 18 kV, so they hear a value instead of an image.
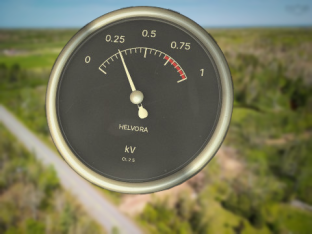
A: 0.25 kV
